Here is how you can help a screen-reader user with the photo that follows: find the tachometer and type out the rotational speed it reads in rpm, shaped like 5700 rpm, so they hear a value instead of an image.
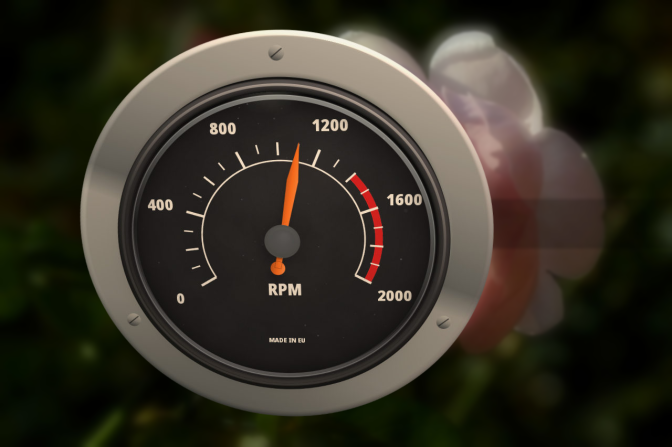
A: 1100 rpm
